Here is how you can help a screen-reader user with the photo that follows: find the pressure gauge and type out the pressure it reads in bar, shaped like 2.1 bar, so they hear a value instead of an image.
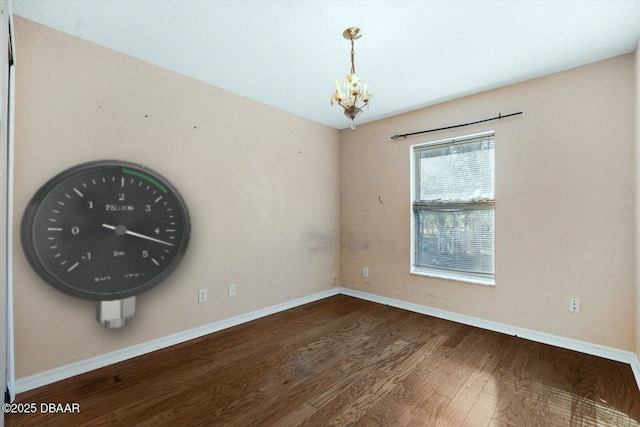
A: 4.4 bar
